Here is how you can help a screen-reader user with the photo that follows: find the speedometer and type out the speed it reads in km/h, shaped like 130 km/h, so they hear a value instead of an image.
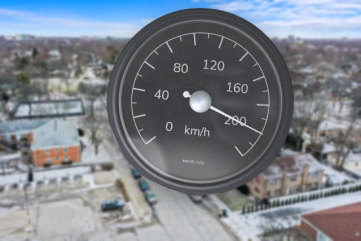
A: 200 km/h
